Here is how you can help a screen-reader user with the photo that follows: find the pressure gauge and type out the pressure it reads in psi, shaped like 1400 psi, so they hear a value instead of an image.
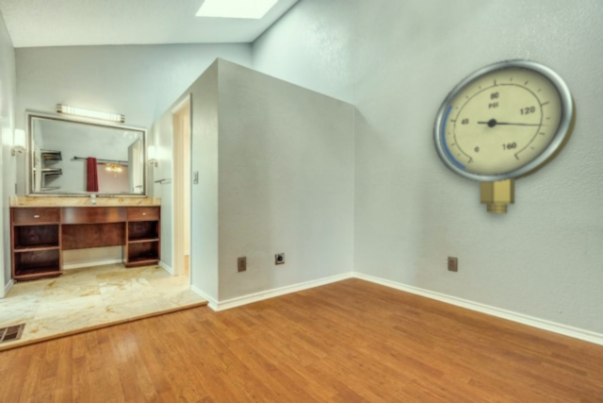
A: 135 psi
